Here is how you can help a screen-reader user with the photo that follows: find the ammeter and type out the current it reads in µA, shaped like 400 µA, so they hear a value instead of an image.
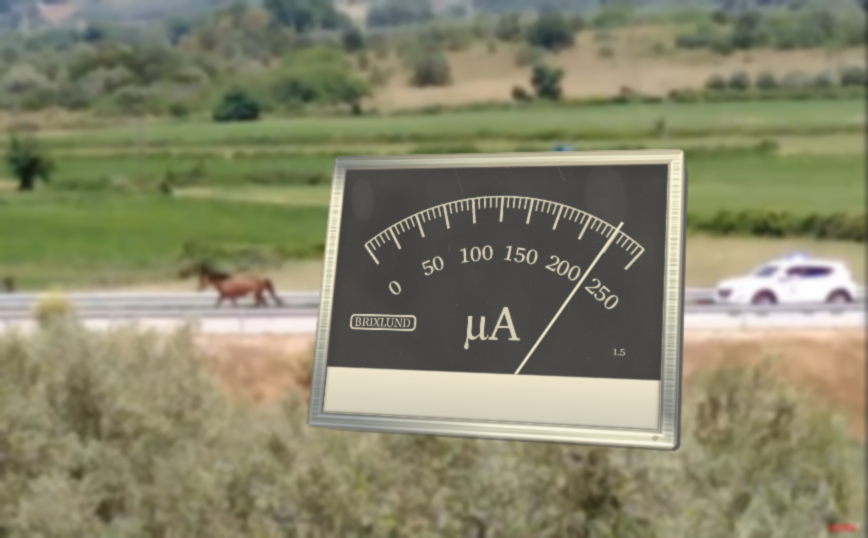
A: 225 µA
